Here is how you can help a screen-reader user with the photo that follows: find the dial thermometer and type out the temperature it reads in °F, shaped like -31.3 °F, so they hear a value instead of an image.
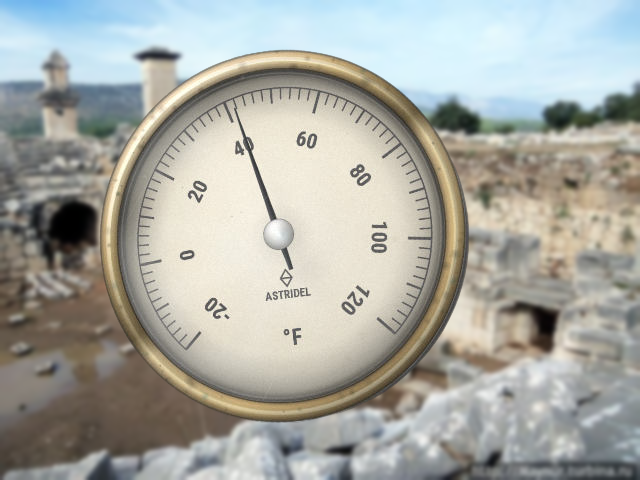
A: 42 °F
